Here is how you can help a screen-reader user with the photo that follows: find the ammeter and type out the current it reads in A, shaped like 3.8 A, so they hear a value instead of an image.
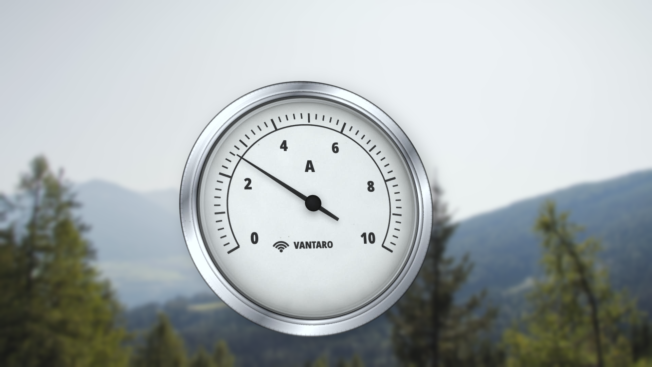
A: 2.6 A
